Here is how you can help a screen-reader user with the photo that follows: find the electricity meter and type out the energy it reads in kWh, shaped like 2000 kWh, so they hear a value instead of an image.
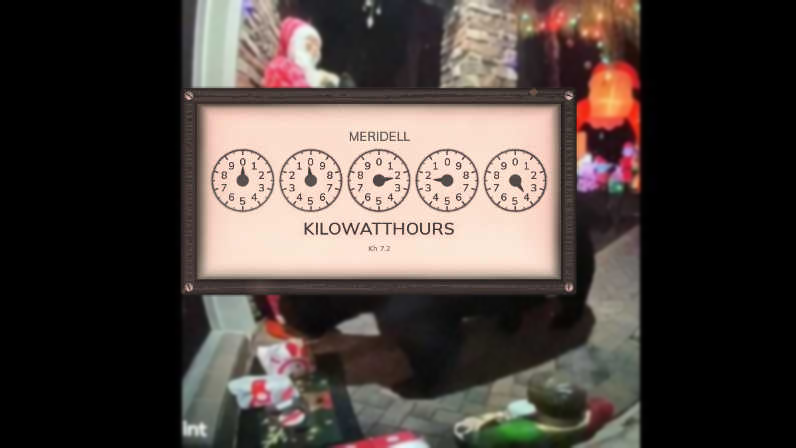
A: 224 kWh
